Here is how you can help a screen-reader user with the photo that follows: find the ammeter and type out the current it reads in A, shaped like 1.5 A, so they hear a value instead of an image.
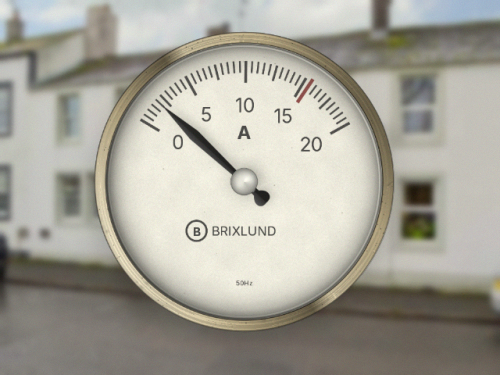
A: 2 A
